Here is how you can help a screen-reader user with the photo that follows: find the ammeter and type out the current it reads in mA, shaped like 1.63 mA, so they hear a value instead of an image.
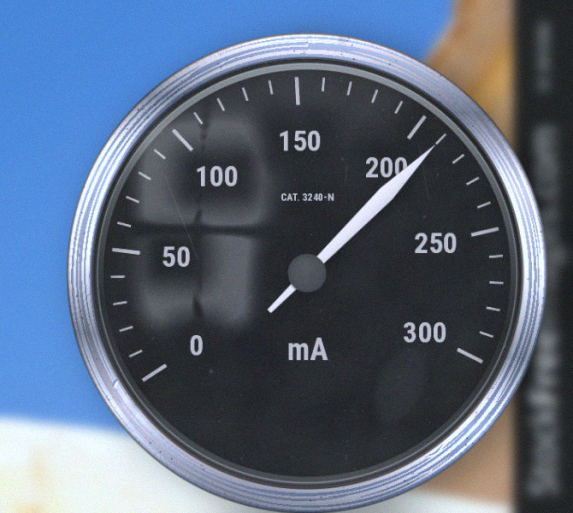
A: 210 mA
